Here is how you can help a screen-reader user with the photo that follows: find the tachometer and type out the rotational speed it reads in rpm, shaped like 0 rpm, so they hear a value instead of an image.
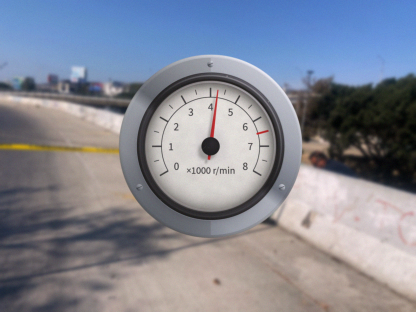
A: 4250 rpm
